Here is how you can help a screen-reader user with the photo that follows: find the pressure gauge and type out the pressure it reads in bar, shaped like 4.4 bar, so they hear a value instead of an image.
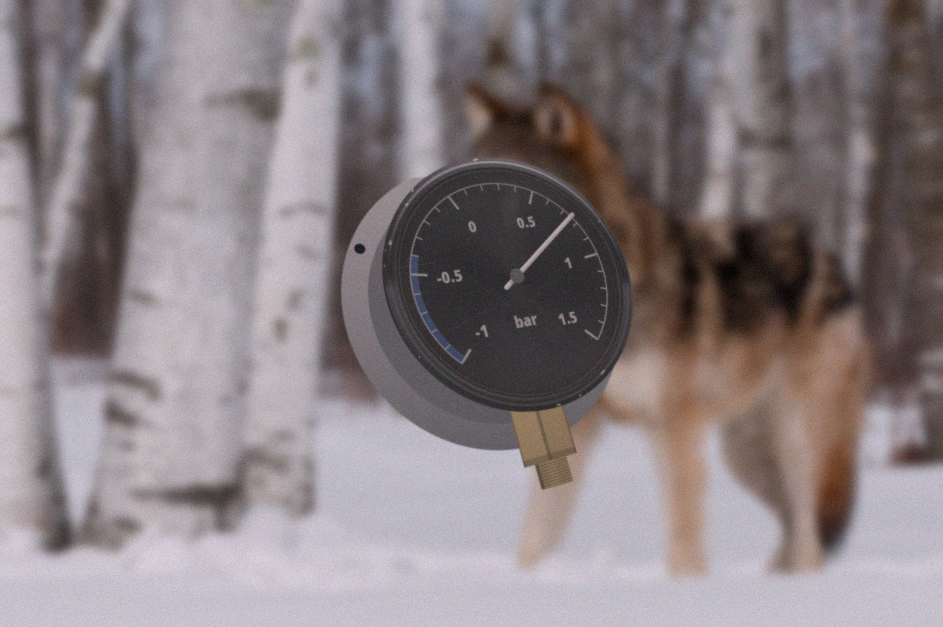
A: 0.75 bar
